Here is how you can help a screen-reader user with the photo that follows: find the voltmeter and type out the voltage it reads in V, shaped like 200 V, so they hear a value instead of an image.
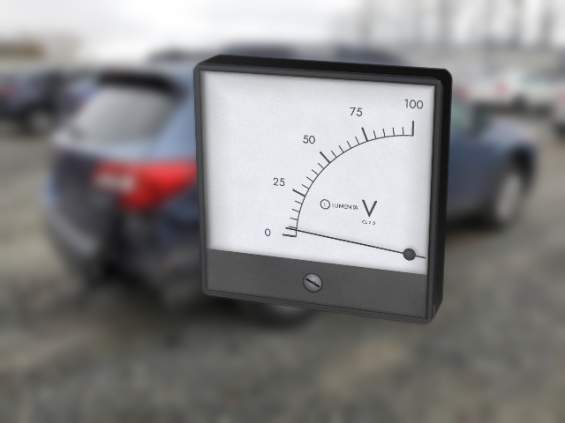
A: 5 V
